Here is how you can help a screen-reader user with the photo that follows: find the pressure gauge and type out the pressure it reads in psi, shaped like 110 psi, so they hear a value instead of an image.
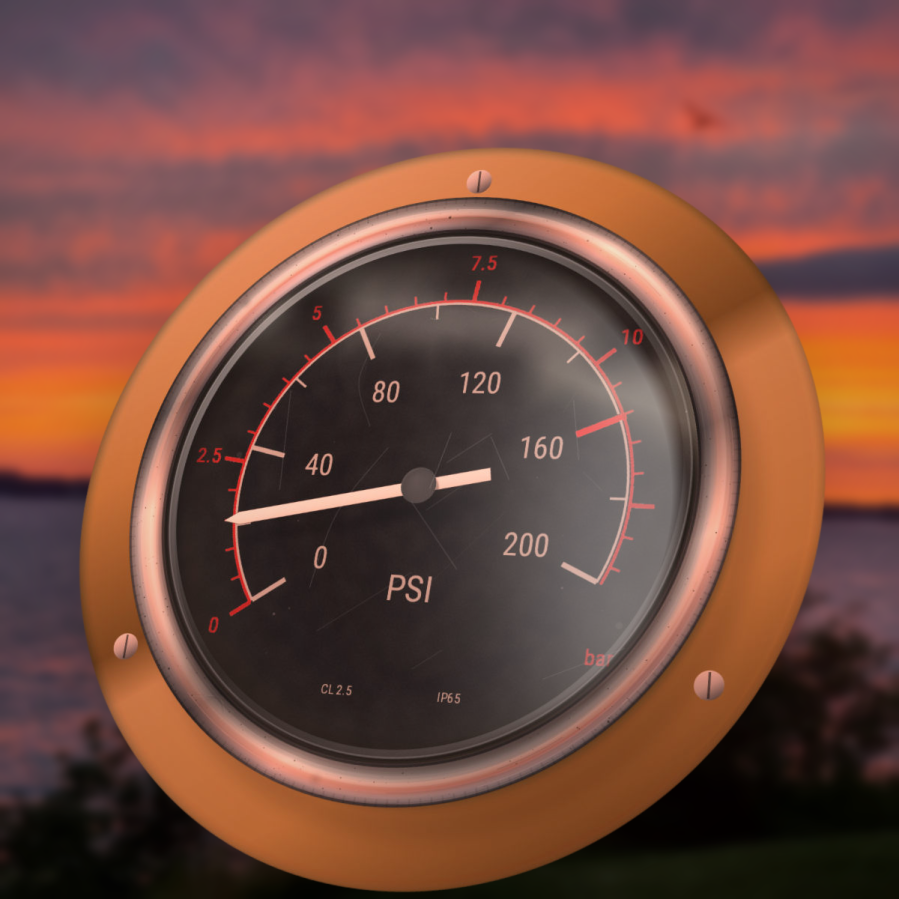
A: 20 psi
